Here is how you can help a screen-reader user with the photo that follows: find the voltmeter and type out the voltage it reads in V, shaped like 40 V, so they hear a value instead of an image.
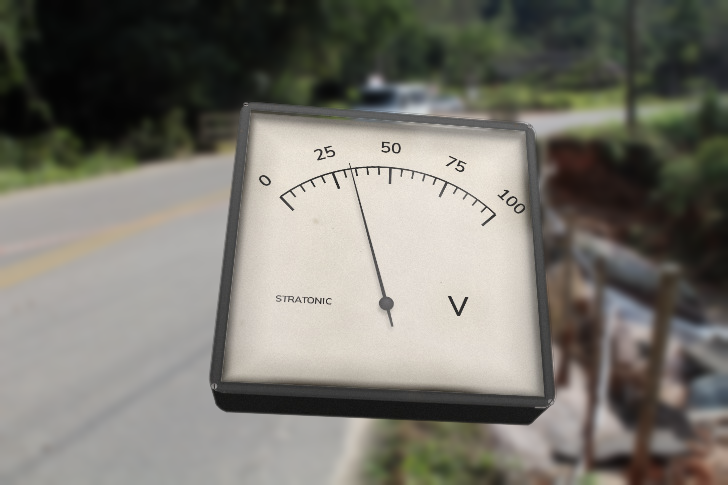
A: 32.5 V
